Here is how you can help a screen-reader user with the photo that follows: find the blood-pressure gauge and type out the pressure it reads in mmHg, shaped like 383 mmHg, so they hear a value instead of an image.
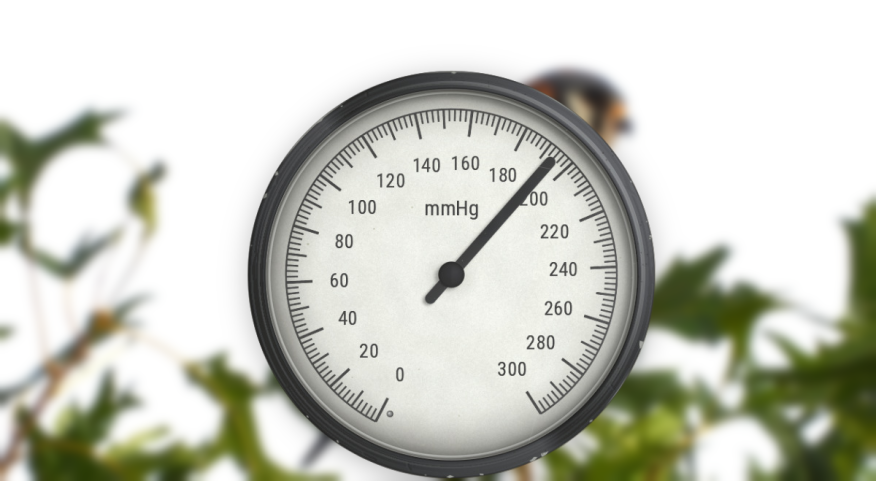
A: 194 mmHg
